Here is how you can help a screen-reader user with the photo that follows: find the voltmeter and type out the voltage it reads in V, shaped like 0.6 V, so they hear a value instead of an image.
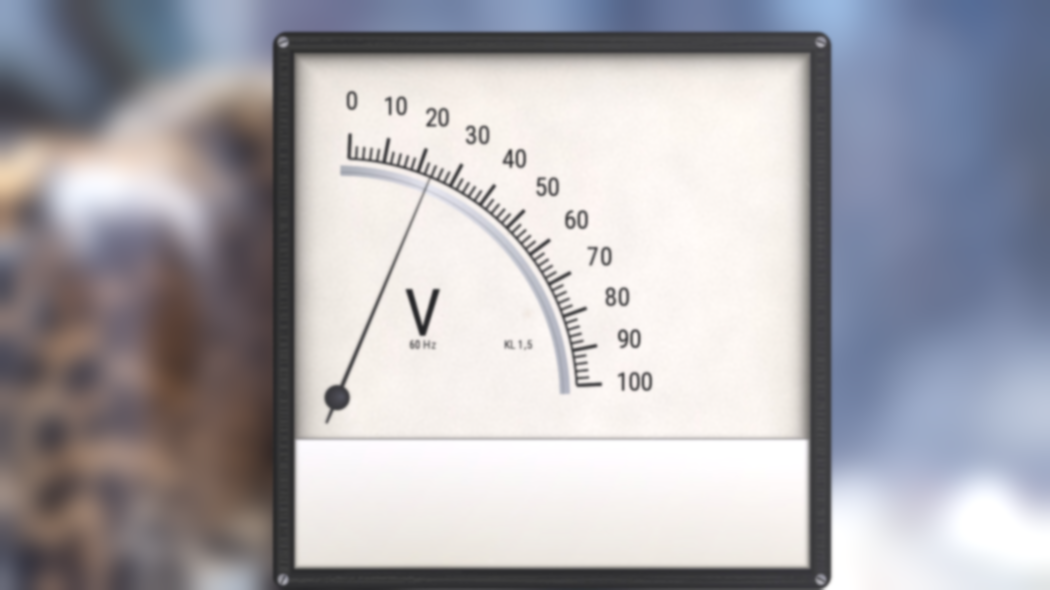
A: 24 V
